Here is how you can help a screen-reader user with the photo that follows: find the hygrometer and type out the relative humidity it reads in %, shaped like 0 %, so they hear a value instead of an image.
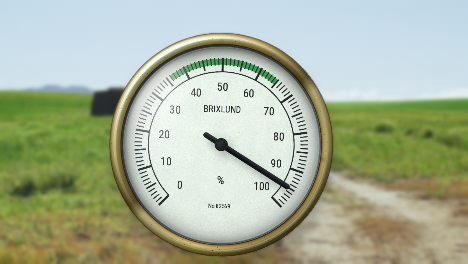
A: 95 %
